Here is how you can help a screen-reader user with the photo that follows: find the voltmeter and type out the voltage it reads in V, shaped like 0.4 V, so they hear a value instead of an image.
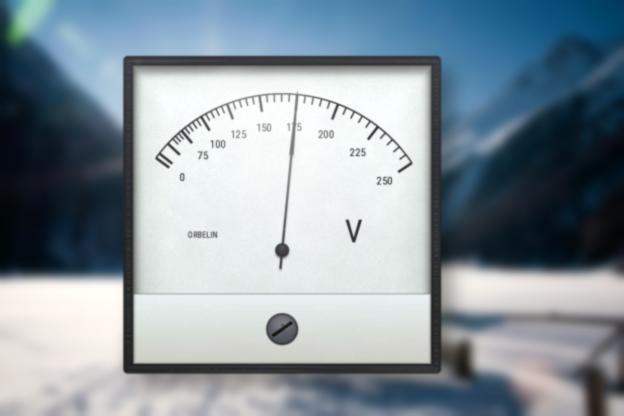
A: 175 V
